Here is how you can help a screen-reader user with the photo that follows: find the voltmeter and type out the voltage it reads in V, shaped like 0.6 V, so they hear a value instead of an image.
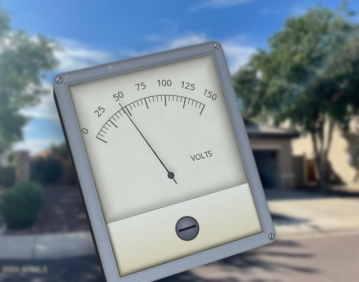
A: 45 V
